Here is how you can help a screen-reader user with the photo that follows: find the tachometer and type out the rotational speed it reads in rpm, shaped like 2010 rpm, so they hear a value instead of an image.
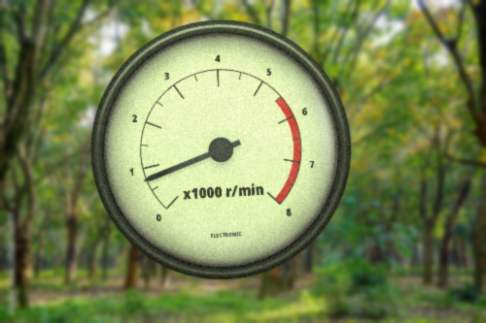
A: 750 rpm
